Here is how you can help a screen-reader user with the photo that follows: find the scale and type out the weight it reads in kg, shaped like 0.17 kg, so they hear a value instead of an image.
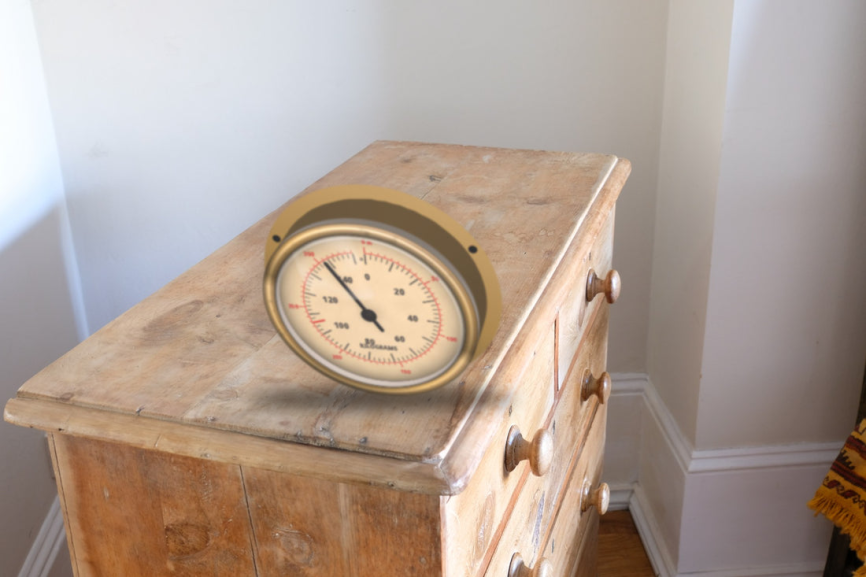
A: 140 kg
